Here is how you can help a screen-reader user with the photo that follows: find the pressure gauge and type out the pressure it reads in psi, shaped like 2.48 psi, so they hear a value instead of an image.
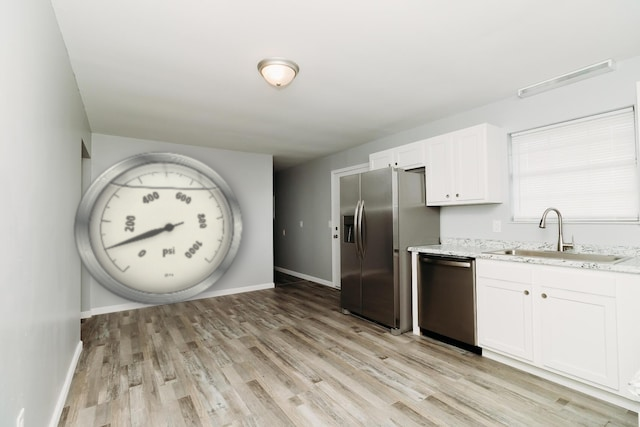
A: 100 psi
